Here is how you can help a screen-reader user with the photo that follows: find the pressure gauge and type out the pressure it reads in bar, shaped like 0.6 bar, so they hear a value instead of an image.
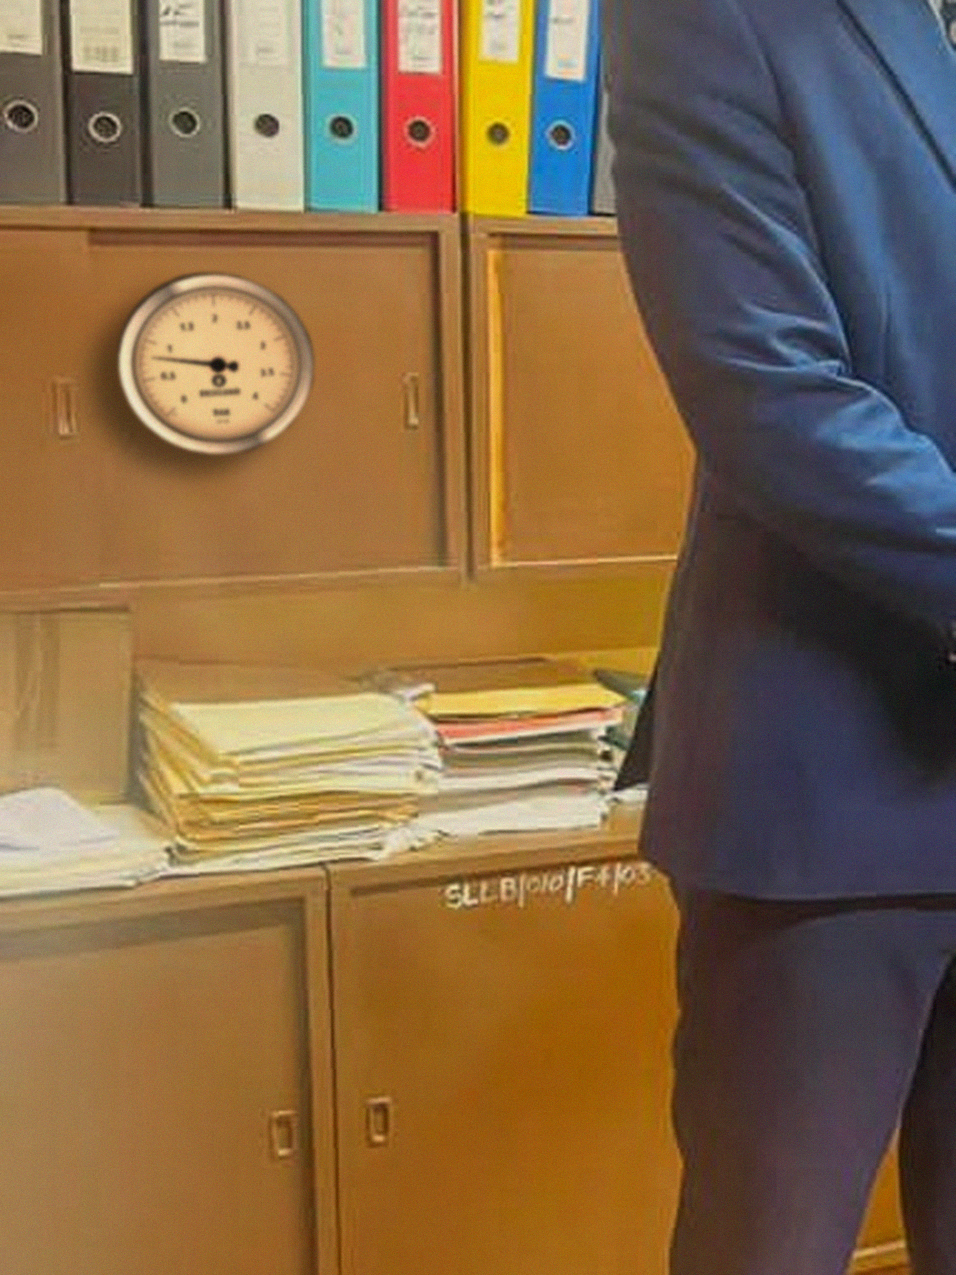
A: 0.8 bar
